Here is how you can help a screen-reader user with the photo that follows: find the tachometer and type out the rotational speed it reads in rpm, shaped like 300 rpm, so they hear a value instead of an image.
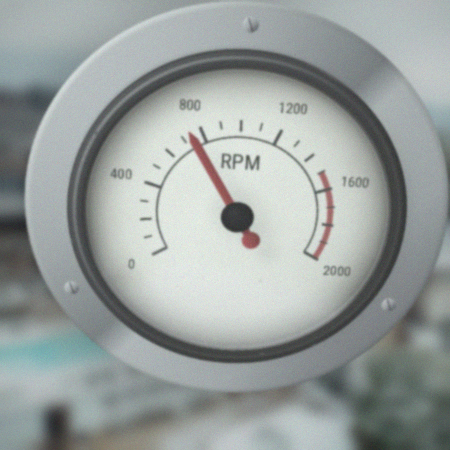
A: 750 rpm
